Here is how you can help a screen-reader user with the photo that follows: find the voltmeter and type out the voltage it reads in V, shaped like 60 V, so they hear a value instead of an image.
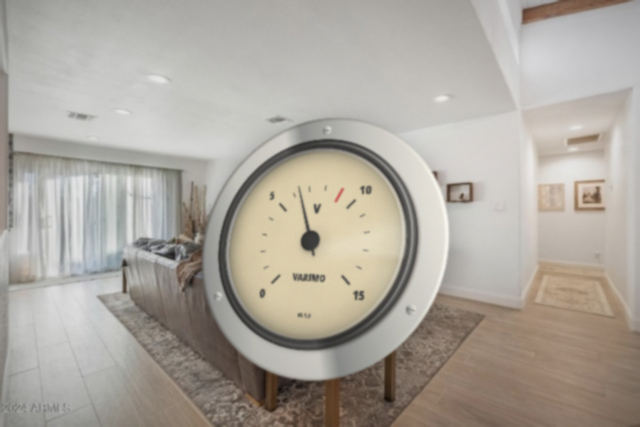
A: 6.5 V
